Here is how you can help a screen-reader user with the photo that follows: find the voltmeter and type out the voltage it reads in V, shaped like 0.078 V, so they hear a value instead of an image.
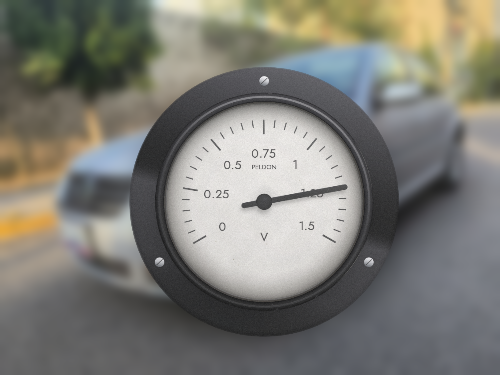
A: 1.25 V
